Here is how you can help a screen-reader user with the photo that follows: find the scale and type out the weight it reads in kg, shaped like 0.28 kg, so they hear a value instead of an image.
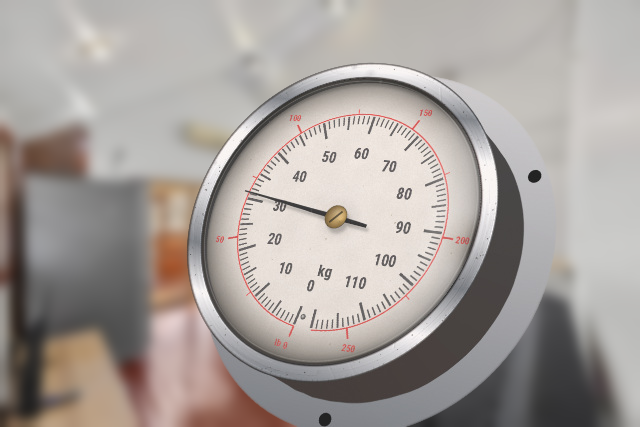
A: 31 kg
